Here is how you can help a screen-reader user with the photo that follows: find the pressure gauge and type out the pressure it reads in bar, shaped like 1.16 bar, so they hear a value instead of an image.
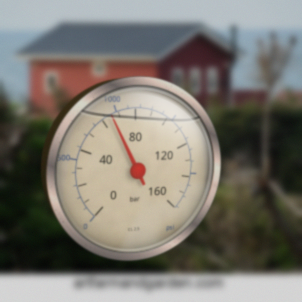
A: 65 bar
